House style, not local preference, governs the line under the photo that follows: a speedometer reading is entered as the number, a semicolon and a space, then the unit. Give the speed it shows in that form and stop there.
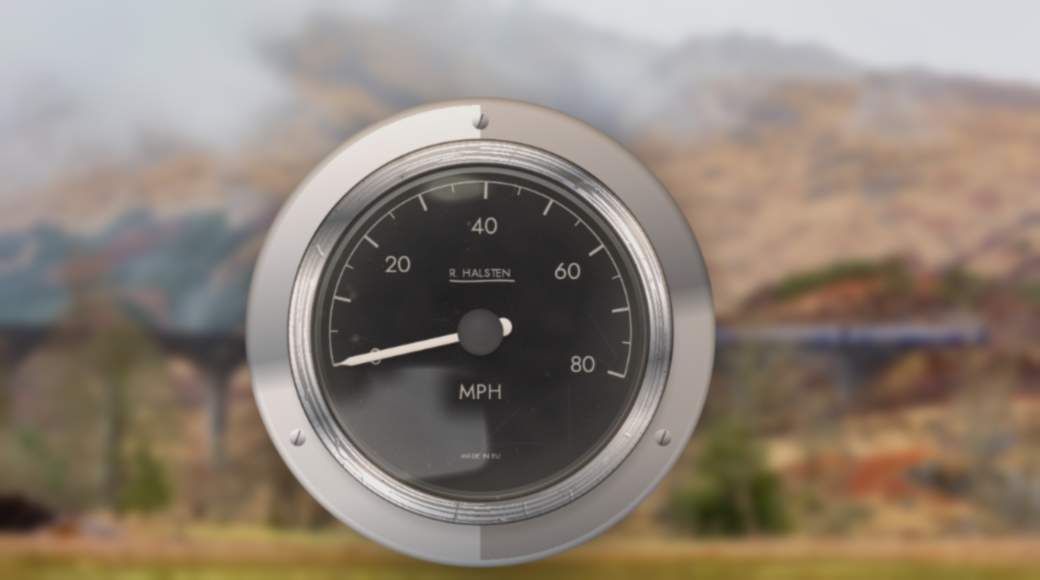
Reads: 0; mph
